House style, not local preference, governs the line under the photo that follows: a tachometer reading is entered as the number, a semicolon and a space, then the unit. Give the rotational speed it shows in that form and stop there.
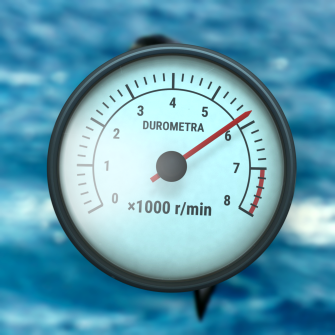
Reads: 5800; rpm
